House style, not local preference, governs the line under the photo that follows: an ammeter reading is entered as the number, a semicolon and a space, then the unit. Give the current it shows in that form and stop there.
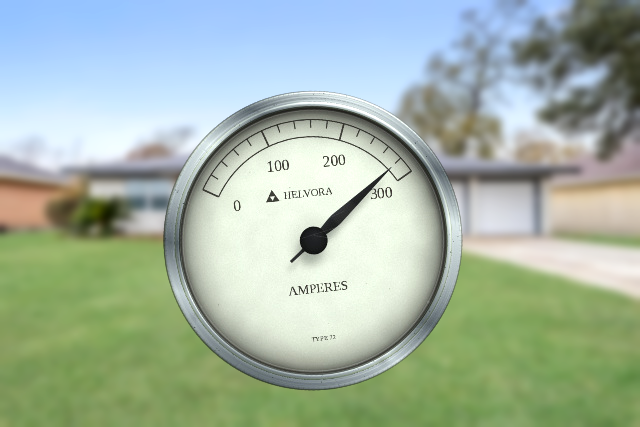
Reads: 280; A
